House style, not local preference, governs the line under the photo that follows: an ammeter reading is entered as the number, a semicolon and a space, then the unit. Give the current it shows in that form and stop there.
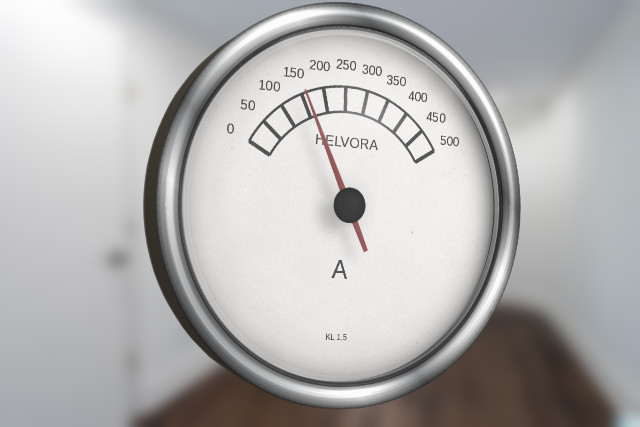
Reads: 150; A
